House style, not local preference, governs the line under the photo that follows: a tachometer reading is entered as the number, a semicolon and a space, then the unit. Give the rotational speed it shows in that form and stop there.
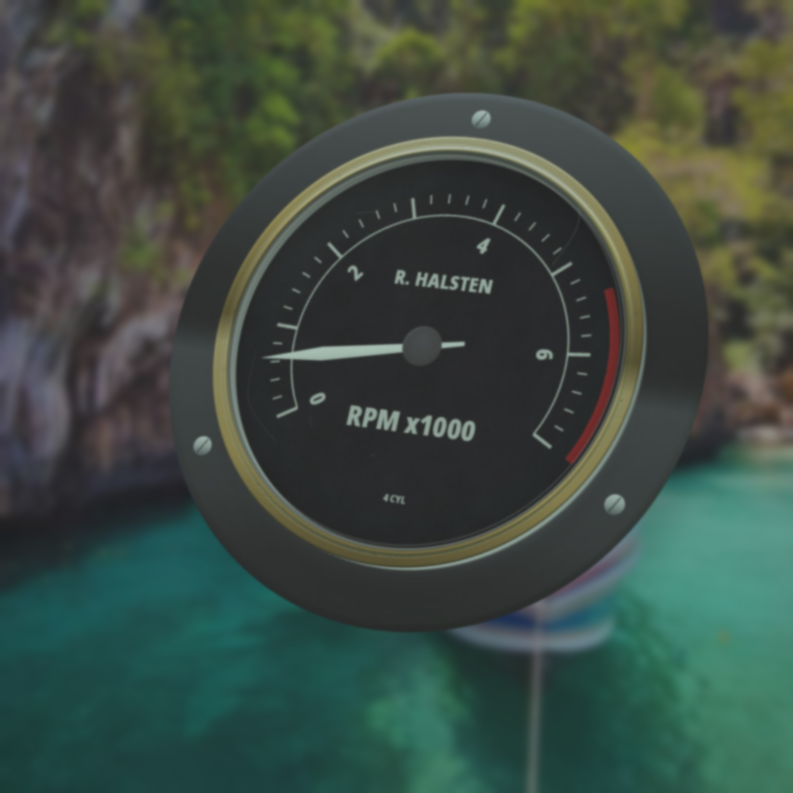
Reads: 600; rpm
